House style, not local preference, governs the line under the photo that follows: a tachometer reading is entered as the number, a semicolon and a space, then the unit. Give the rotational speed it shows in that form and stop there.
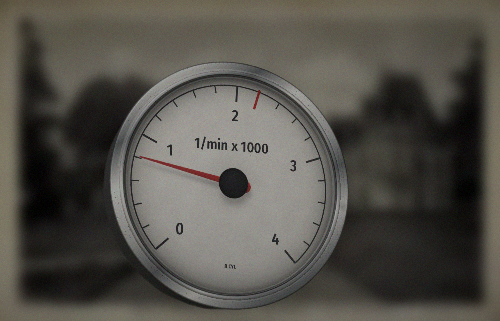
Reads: 800; rpm
